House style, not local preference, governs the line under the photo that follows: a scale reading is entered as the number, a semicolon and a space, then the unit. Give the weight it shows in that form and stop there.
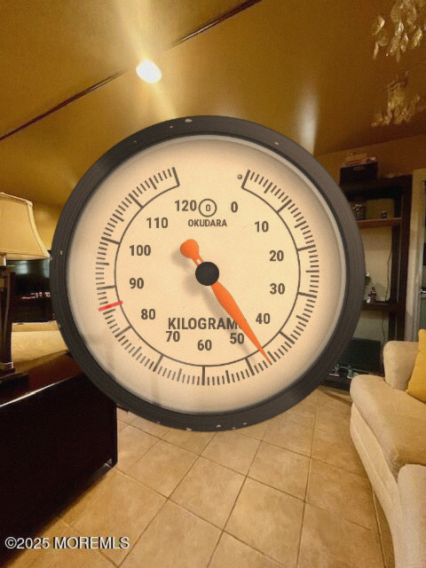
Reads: 46; kg
